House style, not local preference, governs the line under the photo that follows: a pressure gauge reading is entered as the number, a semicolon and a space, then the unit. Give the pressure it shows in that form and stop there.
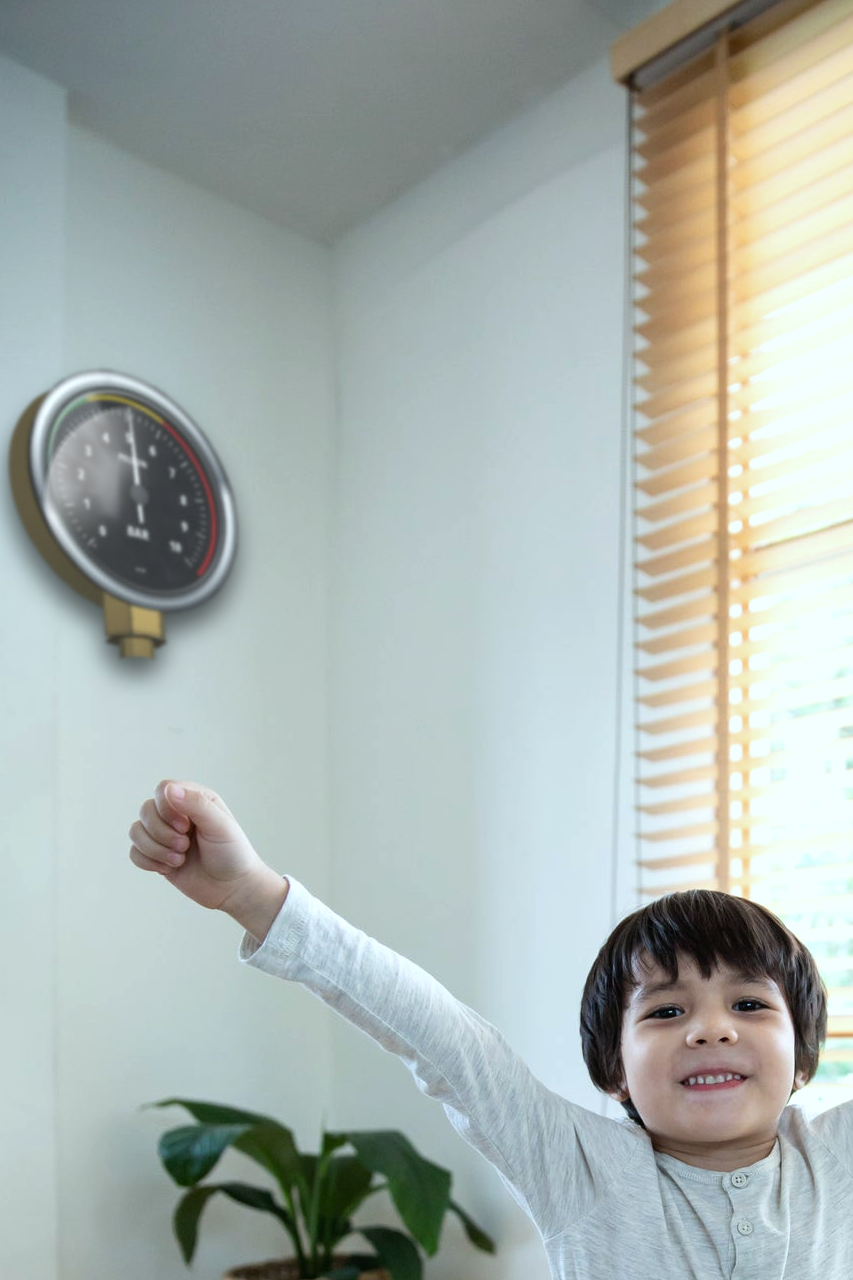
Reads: 5; bar
